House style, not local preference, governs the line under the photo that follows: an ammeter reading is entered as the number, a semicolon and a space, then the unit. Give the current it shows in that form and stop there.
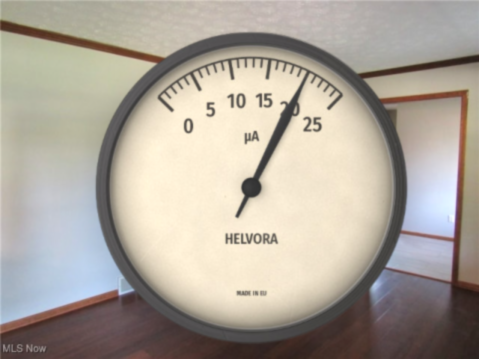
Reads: 20; µA
